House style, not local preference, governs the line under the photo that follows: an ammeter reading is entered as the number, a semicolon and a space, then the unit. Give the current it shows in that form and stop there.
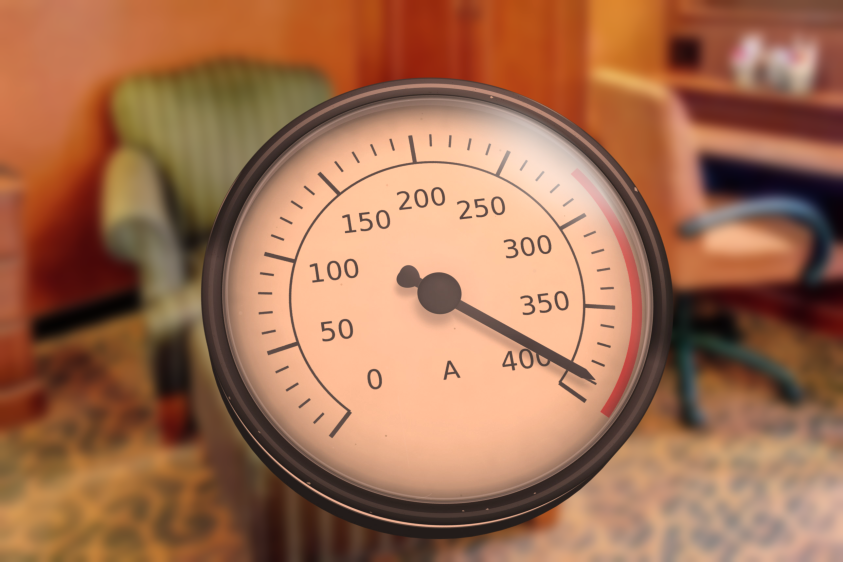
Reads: 390; A
